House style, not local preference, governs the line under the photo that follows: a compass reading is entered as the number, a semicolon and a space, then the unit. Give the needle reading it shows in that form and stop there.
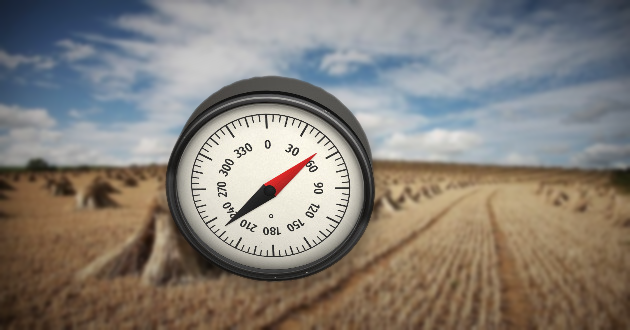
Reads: 50; °
